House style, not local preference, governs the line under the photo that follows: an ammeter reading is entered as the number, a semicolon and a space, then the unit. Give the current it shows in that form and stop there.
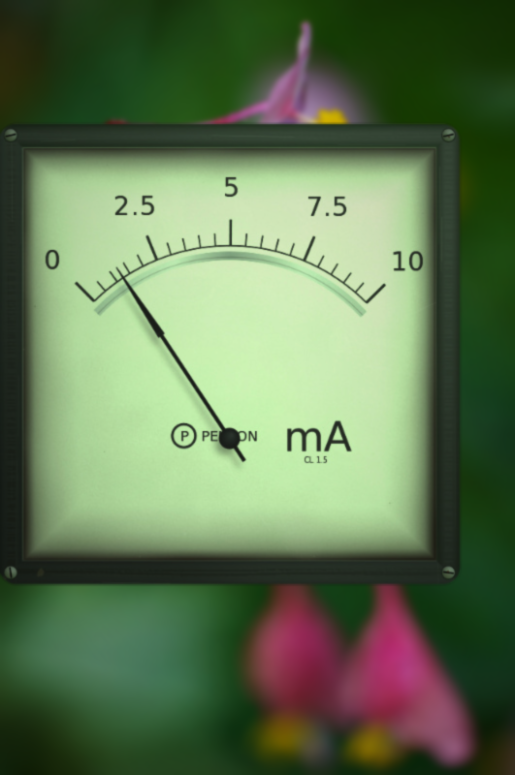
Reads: 1.25; mA
